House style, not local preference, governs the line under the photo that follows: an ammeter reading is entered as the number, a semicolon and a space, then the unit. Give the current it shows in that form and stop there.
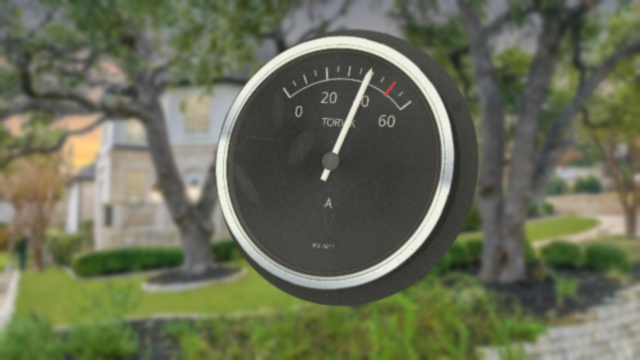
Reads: 40; A
